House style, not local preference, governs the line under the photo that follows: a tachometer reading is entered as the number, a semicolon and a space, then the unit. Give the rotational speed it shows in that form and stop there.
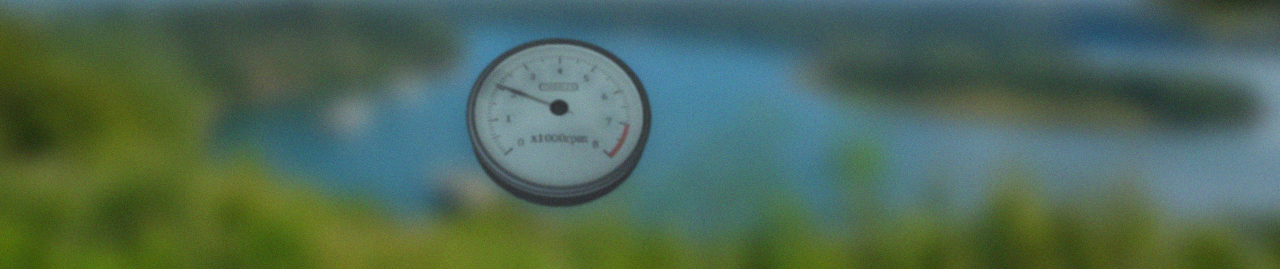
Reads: 2000; rpm
